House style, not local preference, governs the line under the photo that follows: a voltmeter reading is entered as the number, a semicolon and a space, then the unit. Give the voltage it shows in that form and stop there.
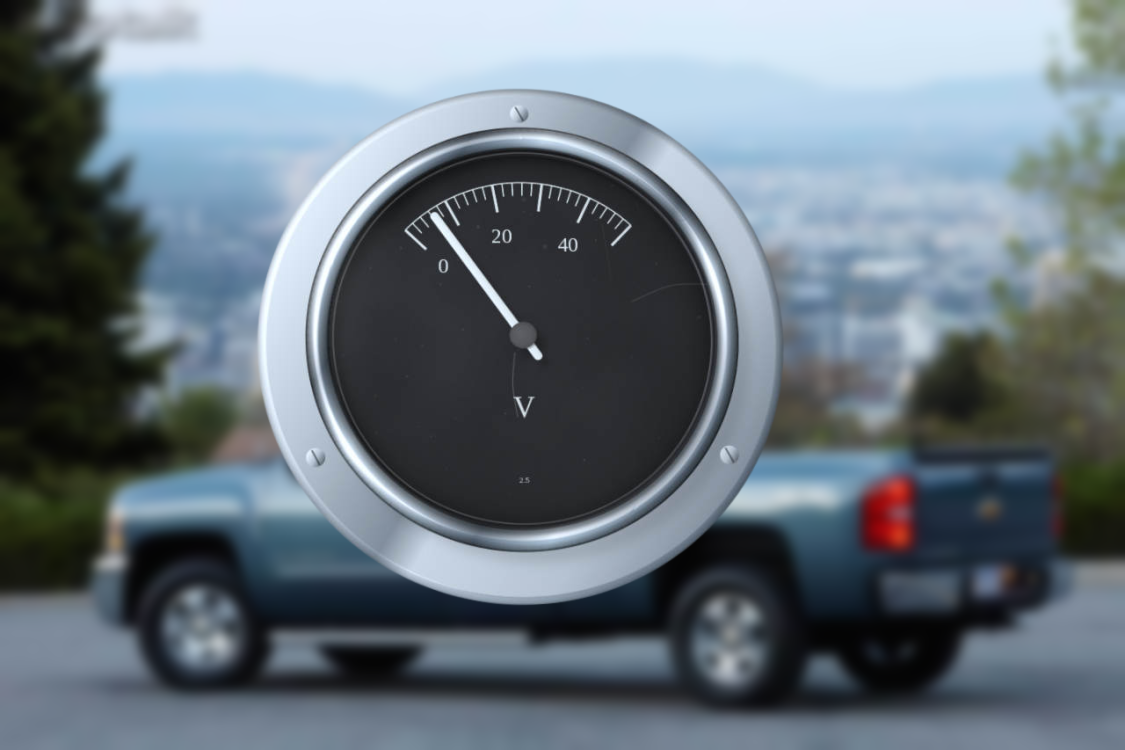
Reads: 6; V
